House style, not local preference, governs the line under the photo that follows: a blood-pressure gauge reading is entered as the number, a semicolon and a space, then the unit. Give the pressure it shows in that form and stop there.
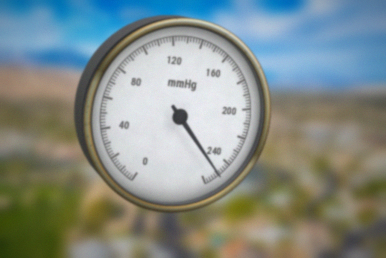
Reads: 250; mmHg
